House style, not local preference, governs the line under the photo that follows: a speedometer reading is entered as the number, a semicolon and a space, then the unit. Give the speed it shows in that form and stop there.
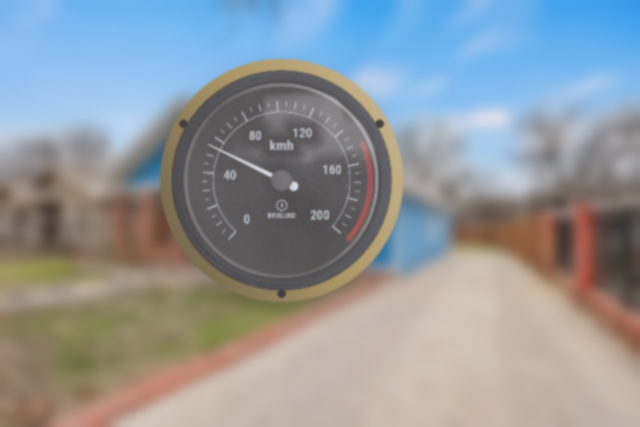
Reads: 55; km/h
